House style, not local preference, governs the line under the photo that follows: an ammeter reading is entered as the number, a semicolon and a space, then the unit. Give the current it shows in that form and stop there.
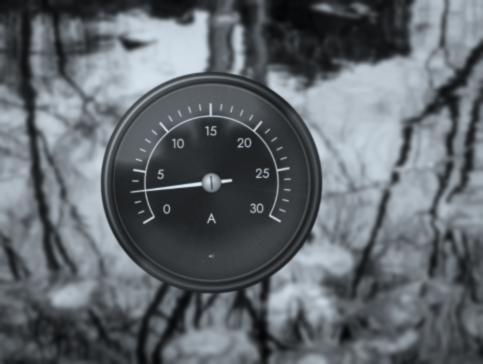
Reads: 3; A
